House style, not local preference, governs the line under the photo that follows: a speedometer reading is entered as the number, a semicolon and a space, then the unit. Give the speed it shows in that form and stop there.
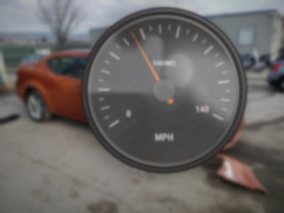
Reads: 55; mph
